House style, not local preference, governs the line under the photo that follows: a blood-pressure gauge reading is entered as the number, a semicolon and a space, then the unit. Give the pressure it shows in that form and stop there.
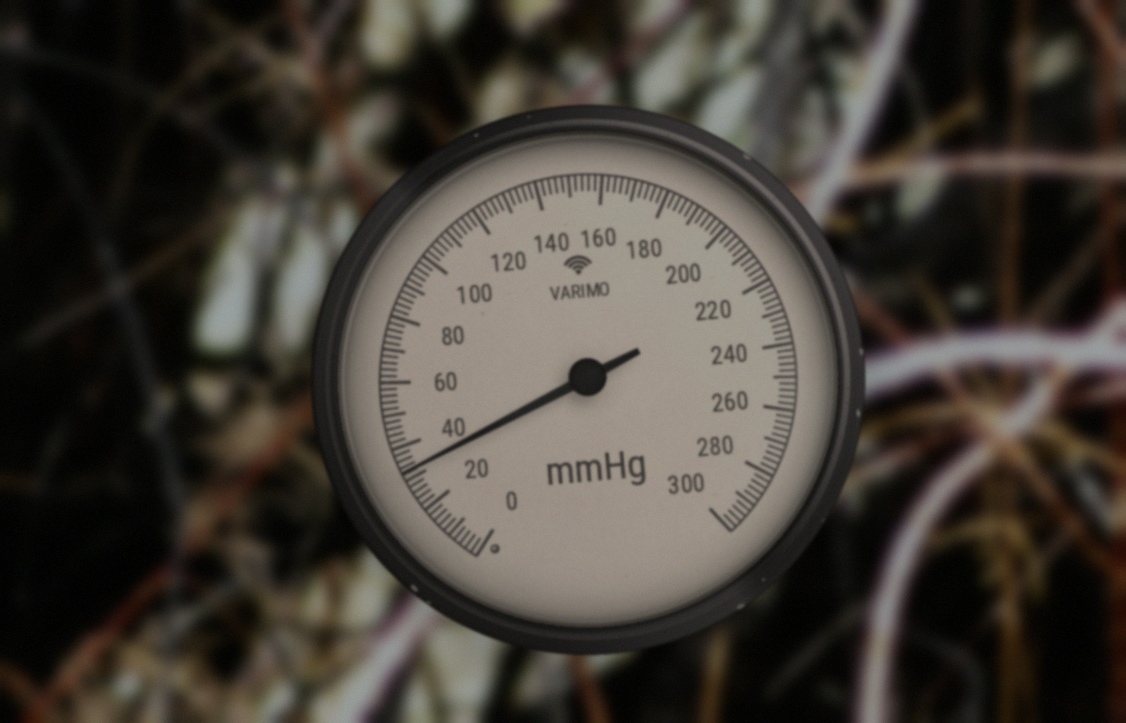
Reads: 32; mmHg
